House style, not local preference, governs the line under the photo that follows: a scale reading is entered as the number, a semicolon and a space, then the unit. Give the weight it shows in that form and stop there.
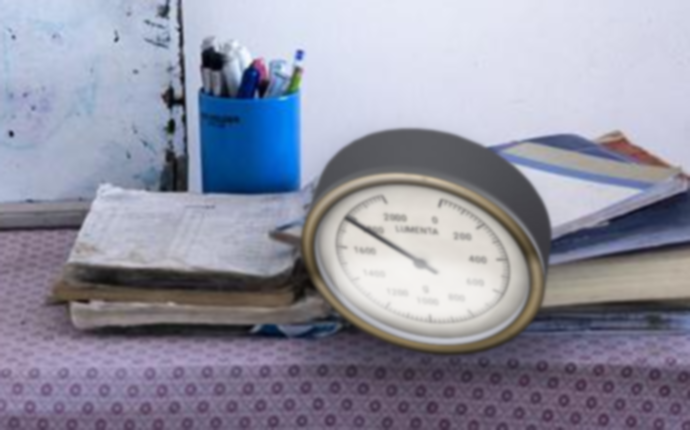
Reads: 1800; g
